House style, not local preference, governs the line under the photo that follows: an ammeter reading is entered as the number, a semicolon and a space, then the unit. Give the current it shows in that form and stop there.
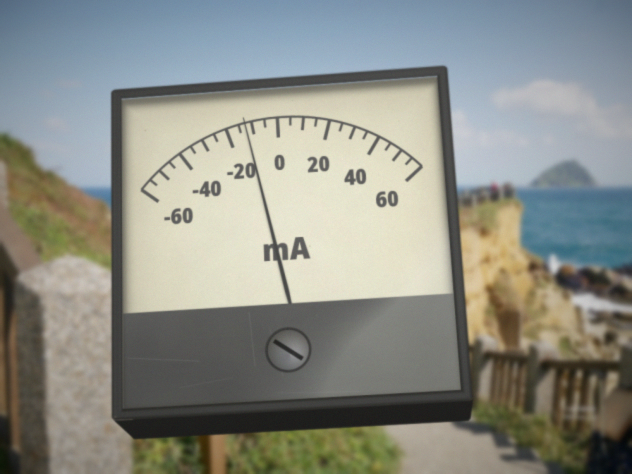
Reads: -12.5; mA
